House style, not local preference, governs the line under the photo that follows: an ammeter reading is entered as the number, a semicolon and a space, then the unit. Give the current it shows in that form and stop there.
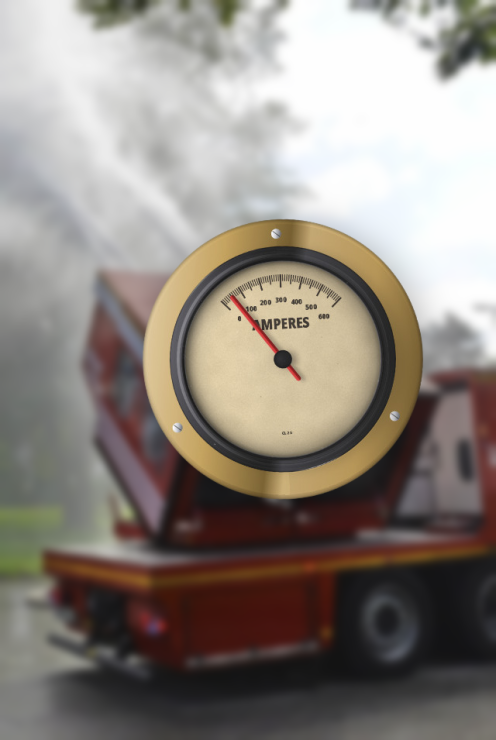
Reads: 50; A
